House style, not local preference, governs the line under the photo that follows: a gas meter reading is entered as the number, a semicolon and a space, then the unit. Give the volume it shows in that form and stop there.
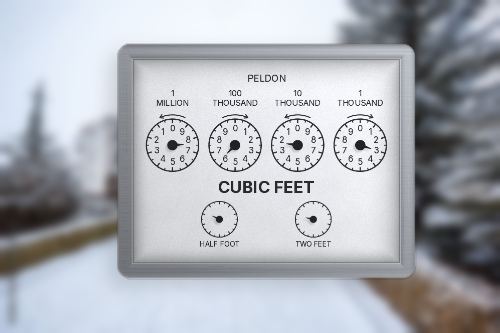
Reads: 762300; ft³
